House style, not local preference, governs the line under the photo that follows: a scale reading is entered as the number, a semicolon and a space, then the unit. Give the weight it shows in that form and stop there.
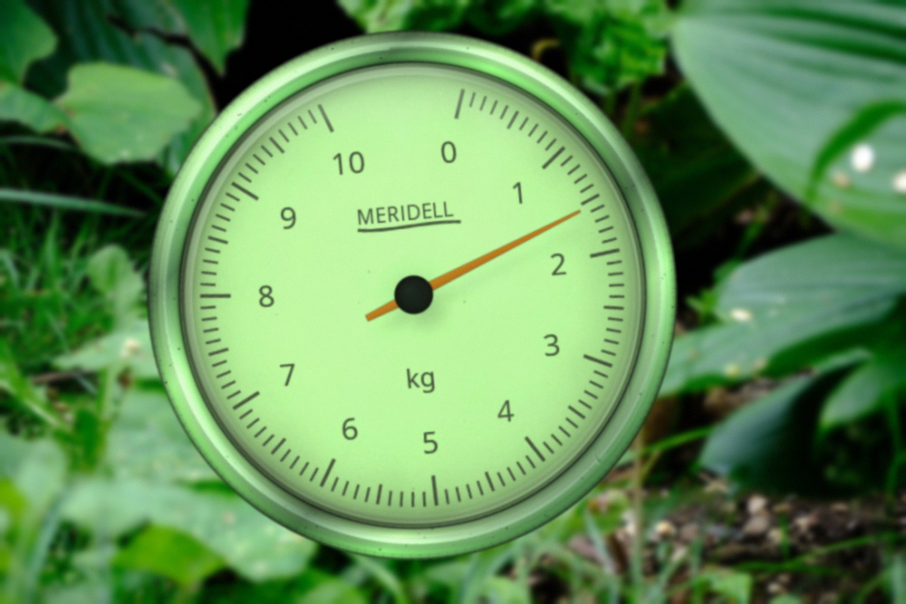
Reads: 1.55; kg
